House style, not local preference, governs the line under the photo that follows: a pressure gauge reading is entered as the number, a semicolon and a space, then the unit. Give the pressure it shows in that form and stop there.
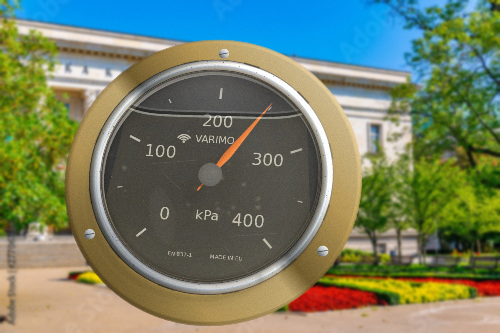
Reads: 250; kPa
